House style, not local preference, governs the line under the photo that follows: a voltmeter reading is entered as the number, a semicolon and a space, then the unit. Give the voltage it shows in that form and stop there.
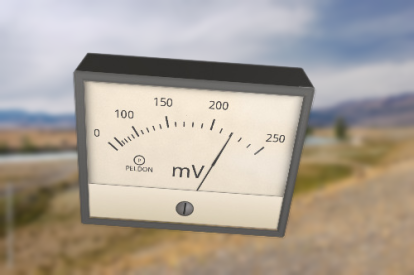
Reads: 220; mV
